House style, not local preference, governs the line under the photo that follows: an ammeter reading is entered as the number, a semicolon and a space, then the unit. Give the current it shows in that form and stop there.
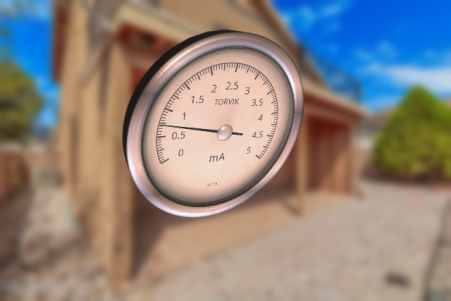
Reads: 0.75; mA
